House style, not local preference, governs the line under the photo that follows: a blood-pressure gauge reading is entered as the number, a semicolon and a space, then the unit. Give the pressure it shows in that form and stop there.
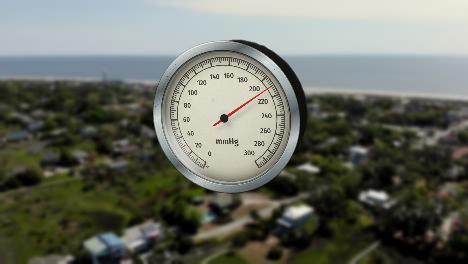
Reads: 210; mmHg
